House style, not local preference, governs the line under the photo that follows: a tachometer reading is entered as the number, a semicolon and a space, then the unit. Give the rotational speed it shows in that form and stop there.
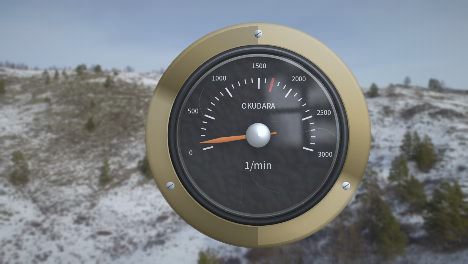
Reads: 100; rpm
